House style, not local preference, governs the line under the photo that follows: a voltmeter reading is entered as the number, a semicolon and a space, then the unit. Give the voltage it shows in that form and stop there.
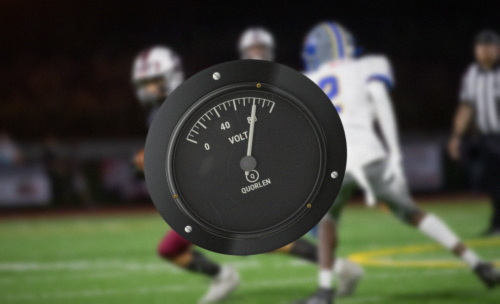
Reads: 80; V
